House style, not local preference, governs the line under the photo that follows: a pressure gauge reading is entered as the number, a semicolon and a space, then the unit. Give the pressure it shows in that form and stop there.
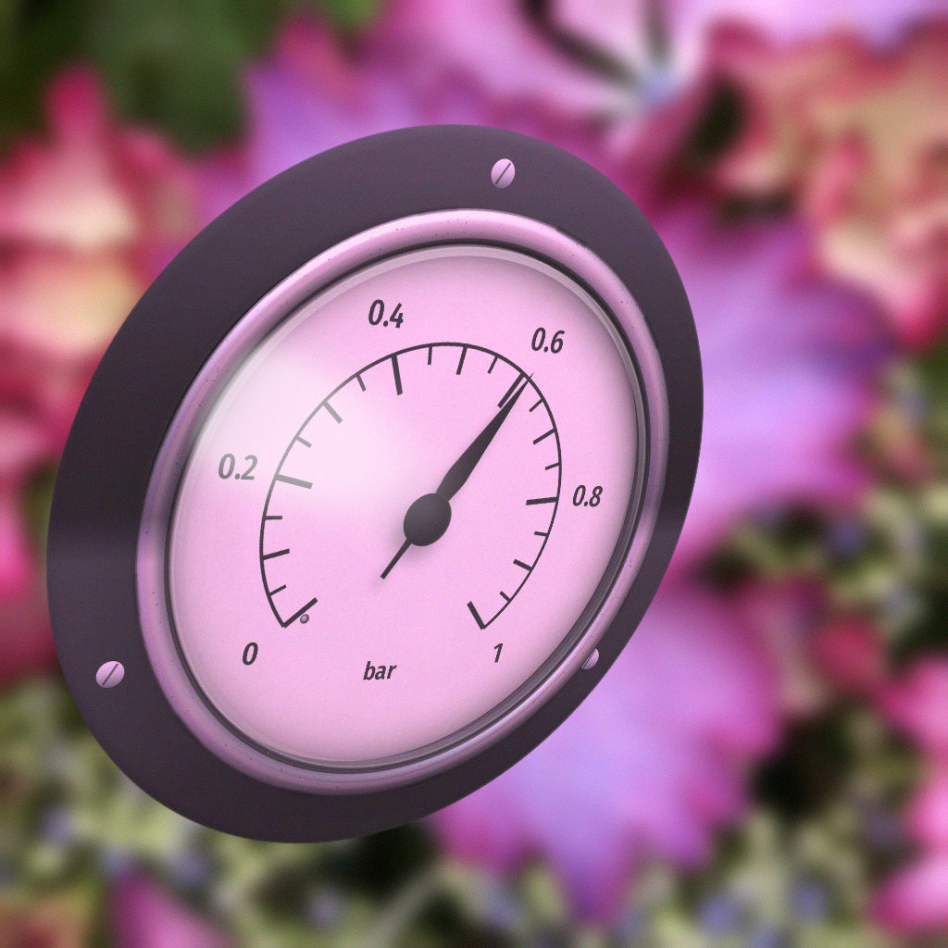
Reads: 0.6; bar
